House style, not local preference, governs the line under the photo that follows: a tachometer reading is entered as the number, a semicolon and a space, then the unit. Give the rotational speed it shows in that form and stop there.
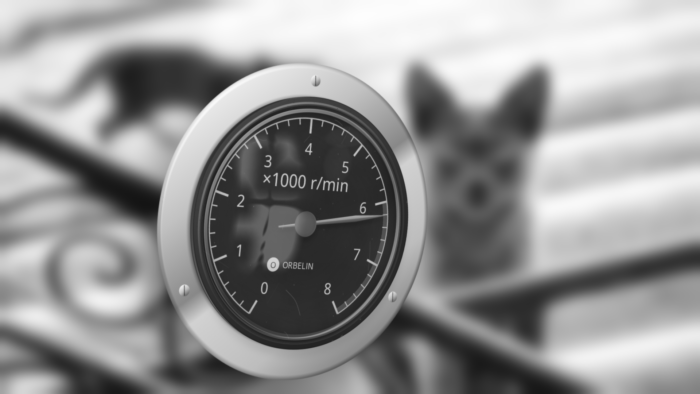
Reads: 6200; rpm
